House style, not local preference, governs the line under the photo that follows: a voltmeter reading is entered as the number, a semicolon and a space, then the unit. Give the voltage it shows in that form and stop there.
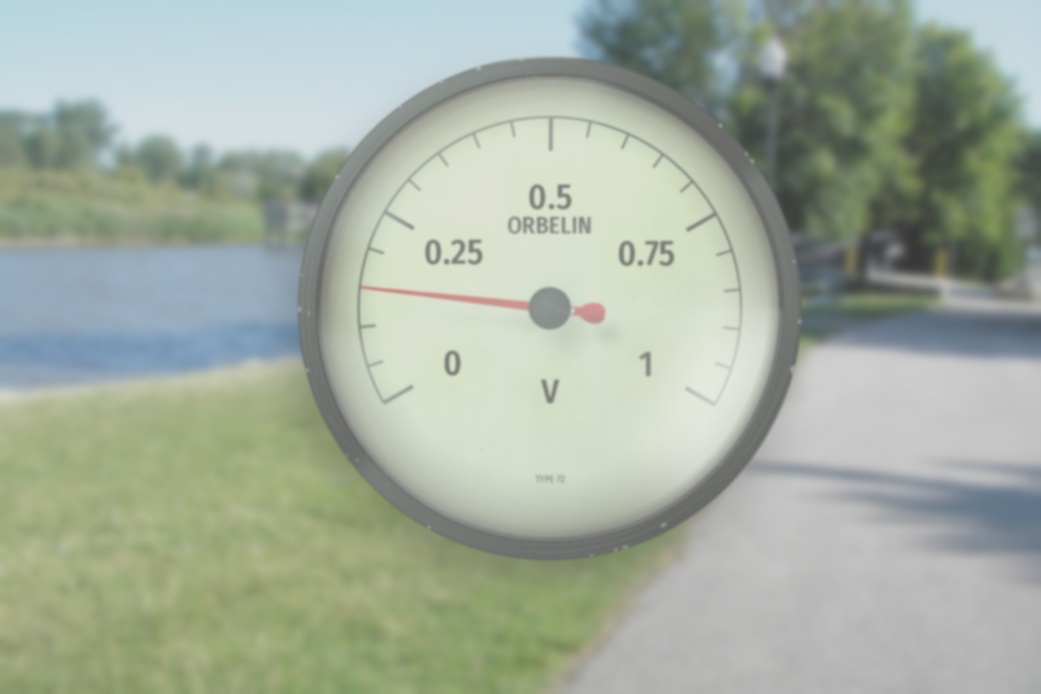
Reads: 0.15; V
